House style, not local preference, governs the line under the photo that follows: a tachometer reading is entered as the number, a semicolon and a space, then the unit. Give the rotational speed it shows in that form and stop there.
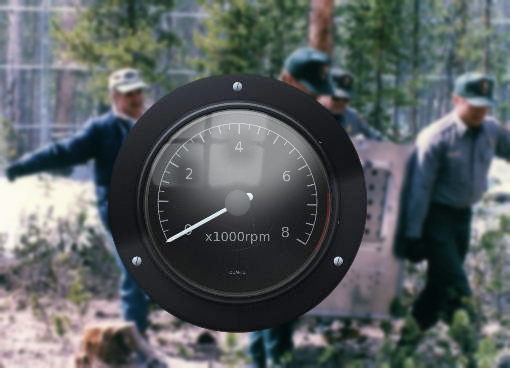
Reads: 0; rpm
